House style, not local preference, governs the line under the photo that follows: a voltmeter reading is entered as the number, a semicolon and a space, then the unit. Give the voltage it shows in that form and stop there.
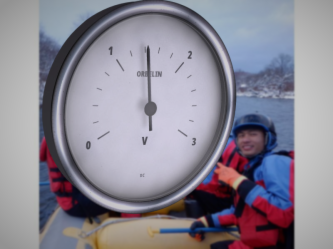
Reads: 1.4; V
